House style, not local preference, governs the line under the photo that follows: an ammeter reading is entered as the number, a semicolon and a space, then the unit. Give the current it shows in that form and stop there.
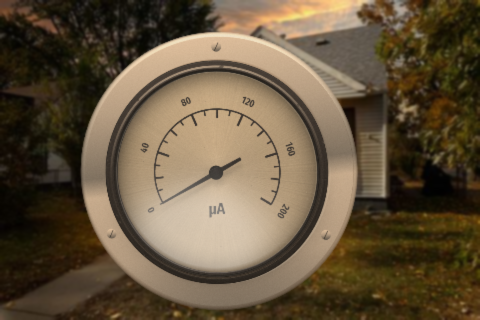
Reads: 0; µA
